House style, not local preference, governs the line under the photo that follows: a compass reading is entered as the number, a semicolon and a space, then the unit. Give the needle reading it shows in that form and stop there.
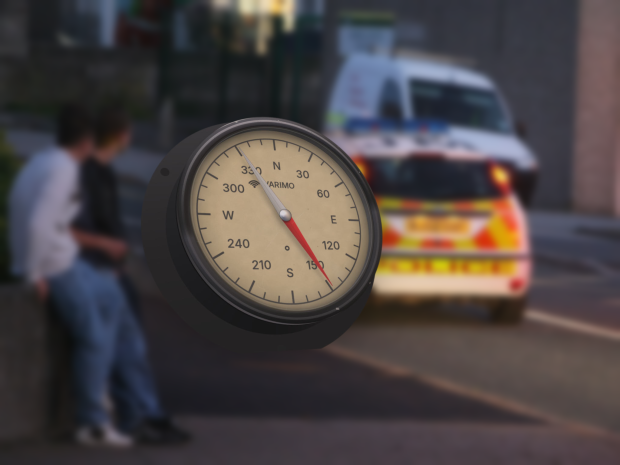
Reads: 150; °
